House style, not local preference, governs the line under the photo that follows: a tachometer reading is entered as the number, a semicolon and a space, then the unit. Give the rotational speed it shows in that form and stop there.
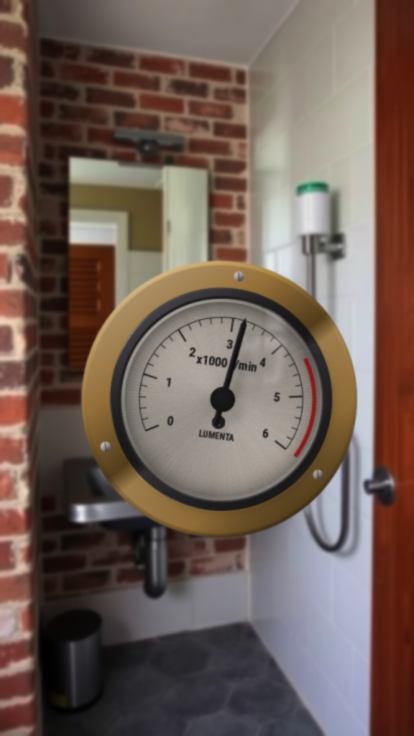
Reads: 3200; rpm
